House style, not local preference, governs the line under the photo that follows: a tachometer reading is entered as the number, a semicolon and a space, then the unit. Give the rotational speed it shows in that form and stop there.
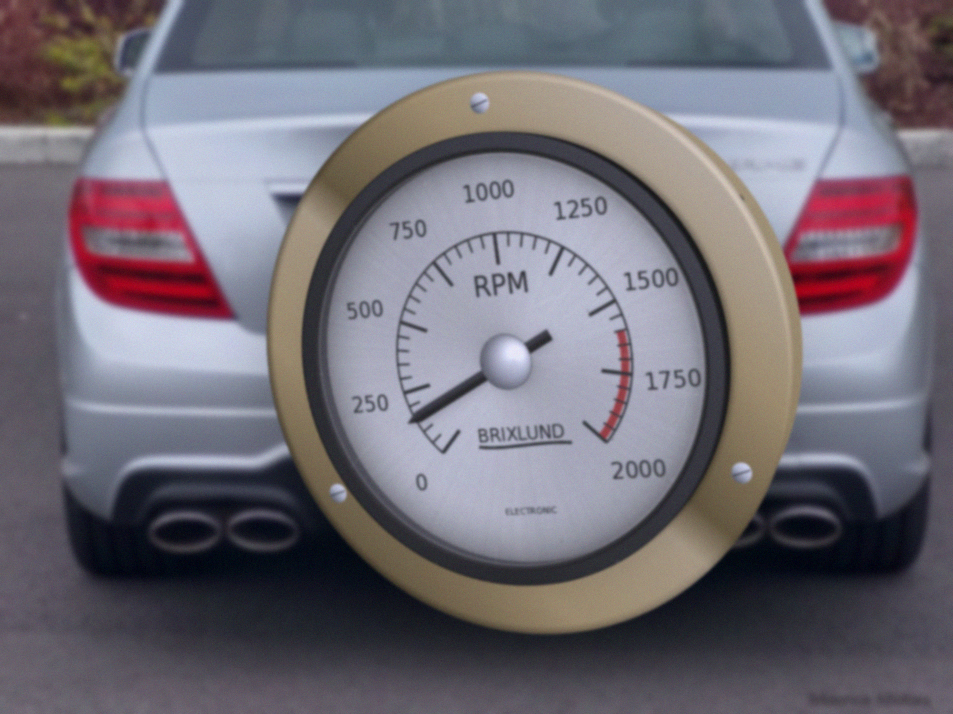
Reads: 150; rpm
